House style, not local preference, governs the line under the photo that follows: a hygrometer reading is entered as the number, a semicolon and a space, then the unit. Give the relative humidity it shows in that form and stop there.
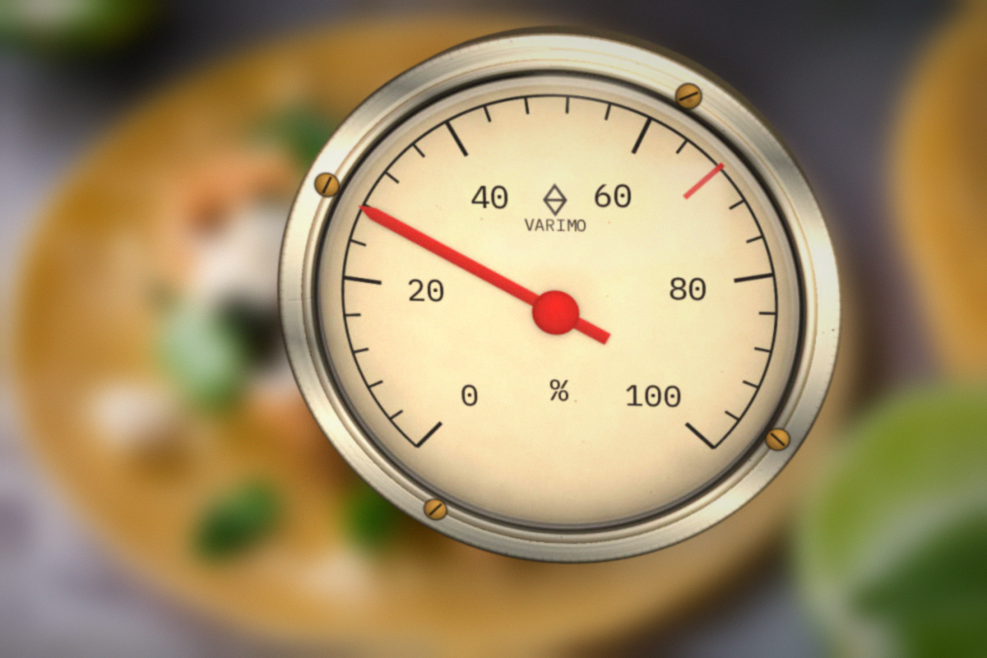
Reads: 28; %
